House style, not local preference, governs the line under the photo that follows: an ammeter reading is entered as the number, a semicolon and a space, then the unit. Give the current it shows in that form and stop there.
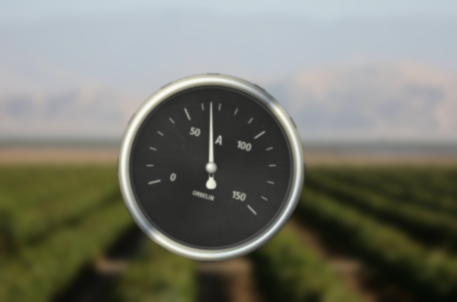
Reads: 65; A
